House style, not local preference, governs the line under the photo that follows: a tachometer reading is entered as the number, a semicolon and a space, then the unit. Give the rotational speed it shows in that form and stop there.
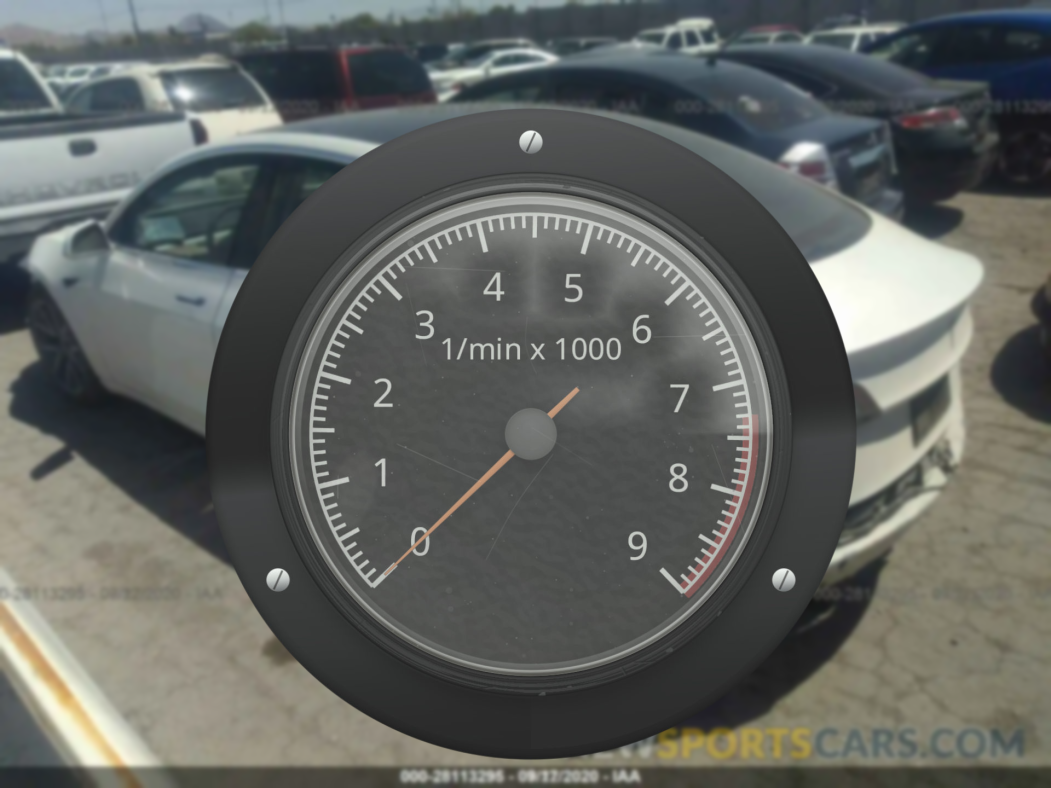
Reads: 0; rpm
